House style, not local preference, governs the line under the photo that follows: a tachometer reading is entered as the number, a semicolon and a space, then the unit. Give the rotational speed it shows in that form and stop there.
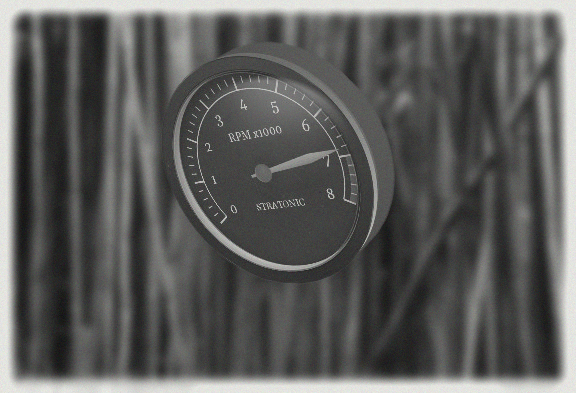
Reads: 6800; rpm
